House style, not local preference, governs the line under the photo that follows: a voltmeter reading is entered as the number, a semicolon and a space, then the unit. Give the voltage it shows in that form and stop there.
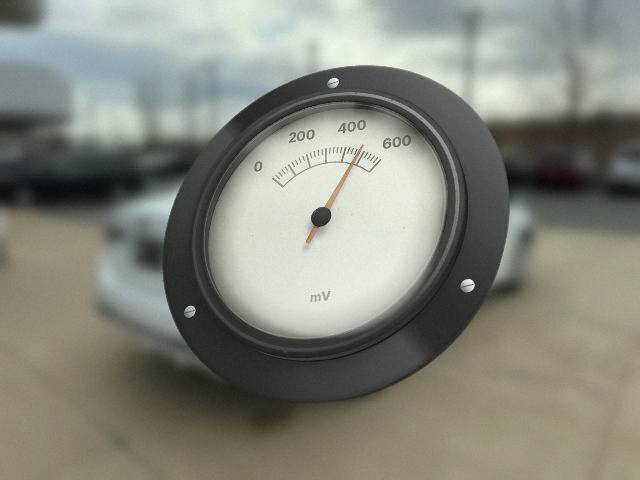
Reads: 500; mV
